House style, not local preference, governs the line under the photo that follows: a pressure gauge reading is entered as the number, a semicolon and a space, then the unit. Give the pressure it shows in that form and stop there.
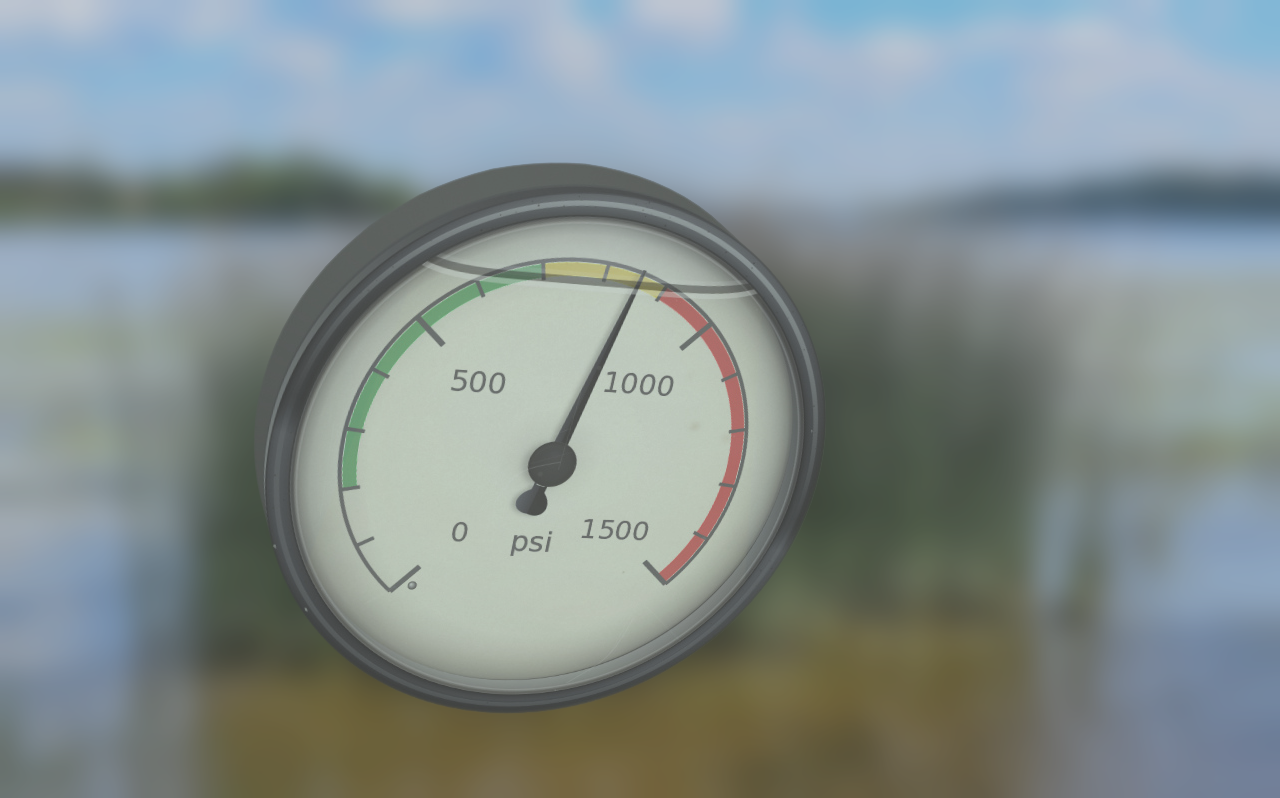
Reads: 850; psi
